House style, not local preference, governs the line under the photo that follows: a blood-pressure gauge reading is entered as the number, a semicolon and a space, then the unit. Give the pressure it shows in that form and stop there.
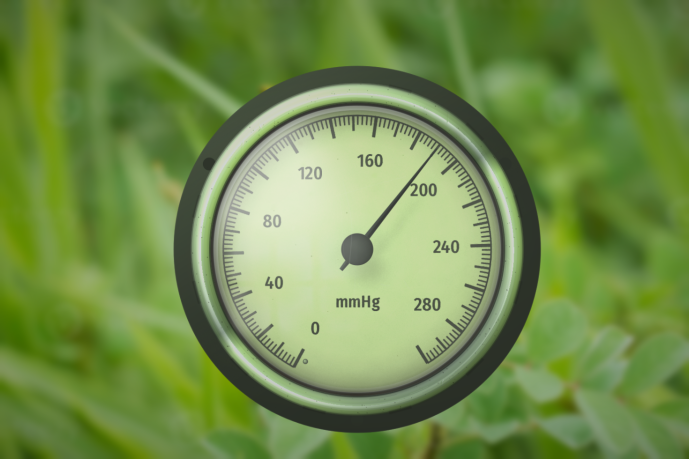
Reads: 190; mmHg
